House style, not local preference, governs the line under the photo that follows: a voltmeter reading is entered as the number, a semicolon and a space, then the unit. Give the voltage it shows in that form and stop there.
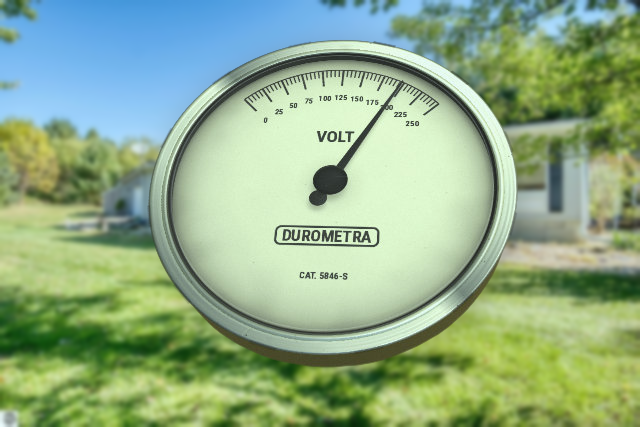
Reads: 200; V
